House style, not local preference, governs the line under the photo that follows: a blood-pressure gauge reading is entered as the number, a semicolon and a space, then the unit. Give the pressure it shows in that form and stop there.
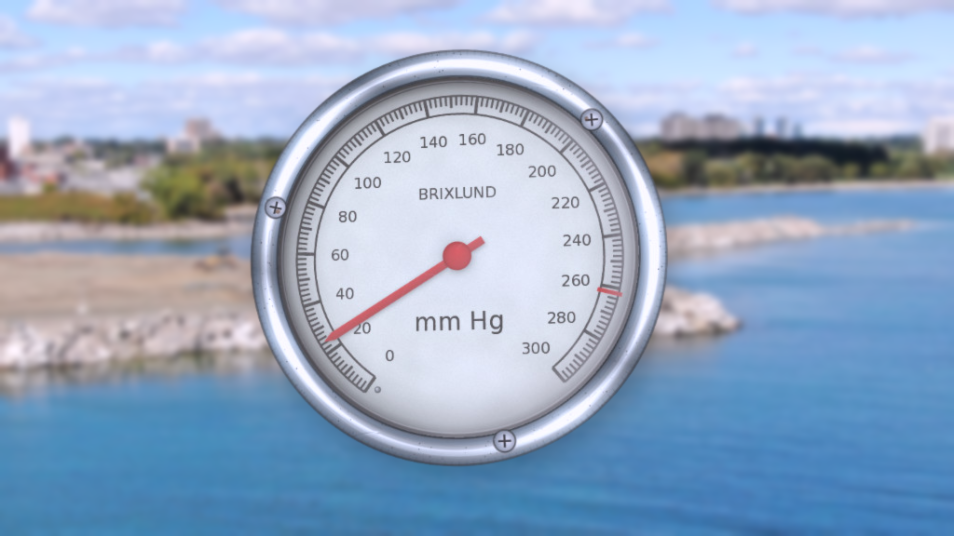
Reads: 24; mmHg
